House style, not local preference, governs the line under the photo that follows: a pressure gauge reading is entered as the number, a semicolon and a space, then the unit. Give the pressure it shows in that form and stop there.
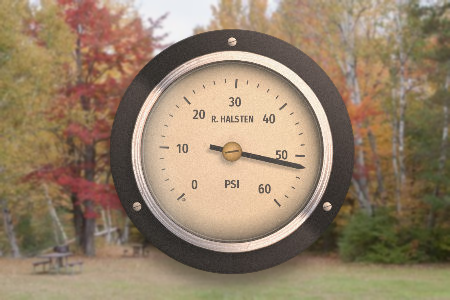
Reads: 52; psi
